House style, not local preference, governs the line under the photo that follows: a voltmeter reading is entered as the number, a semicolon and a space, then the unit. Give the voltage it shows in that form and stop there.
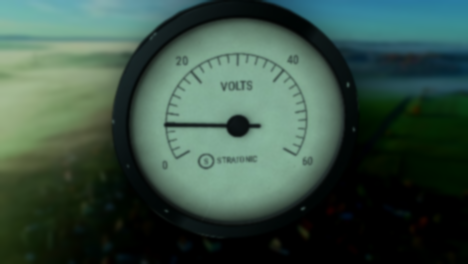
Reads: 8; V
